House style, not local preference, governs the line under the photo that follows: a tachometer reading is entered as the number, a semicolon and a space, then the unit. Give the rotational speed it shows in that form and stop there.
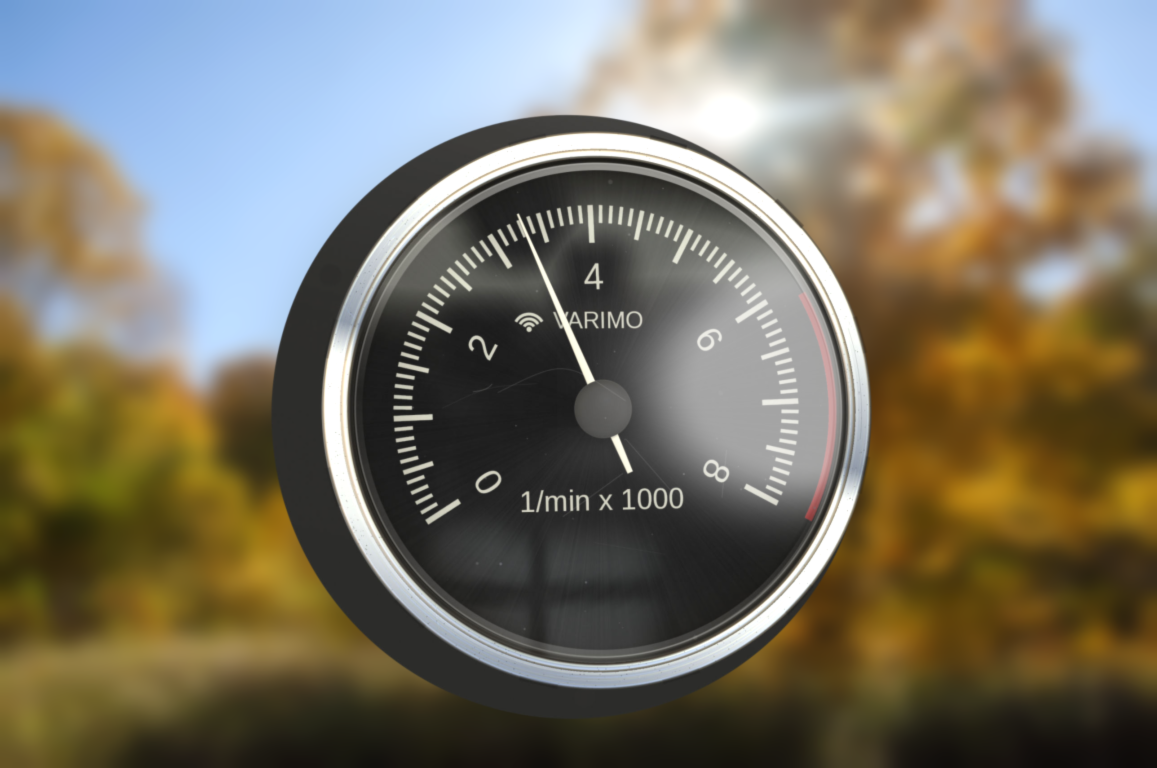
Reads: 3300; rpm
